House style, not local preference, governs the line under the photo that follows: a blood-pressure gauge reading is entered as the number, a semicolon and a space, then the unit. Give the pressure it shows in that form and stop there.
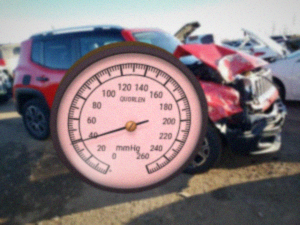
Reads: 40; mmHg
